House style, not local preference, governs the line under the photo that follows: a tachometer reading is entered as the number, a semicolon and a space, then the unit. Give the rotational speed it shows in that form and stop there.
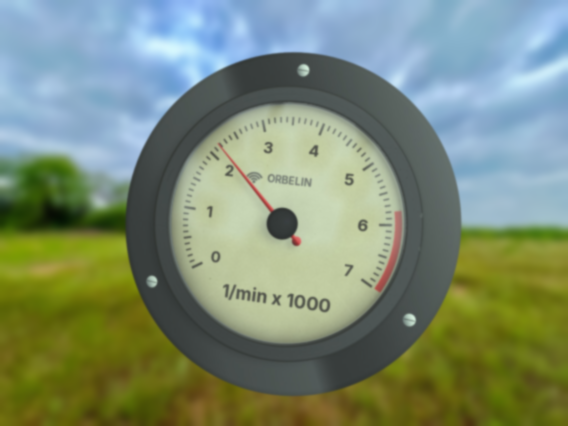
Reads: 2200; rpm
